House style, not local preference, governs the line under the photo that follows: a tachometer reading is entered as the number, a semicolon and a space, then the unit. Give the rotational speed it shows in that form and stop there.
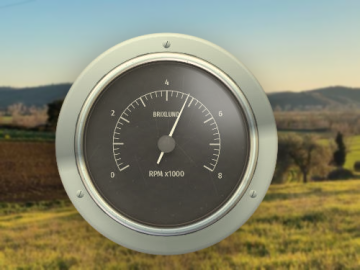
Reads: 4800; rpm
